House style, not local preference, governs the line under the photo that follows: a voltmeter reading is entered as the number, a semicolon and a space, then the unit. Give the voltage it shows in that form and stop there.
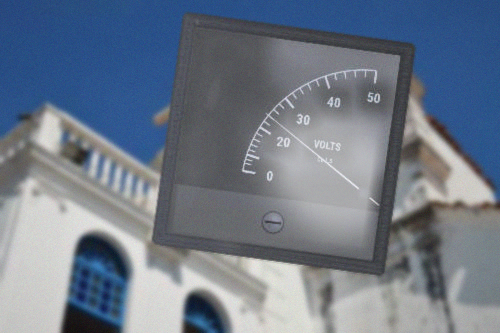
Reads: 24; V
